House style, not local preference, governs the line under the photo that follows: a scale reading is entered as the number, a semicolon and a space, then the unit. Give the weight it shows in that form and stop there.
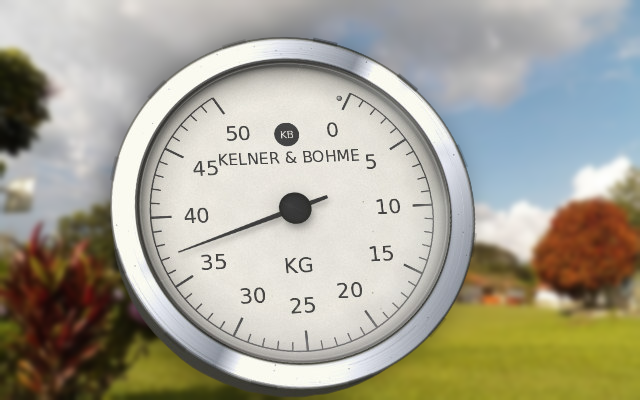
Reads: 37; kg
